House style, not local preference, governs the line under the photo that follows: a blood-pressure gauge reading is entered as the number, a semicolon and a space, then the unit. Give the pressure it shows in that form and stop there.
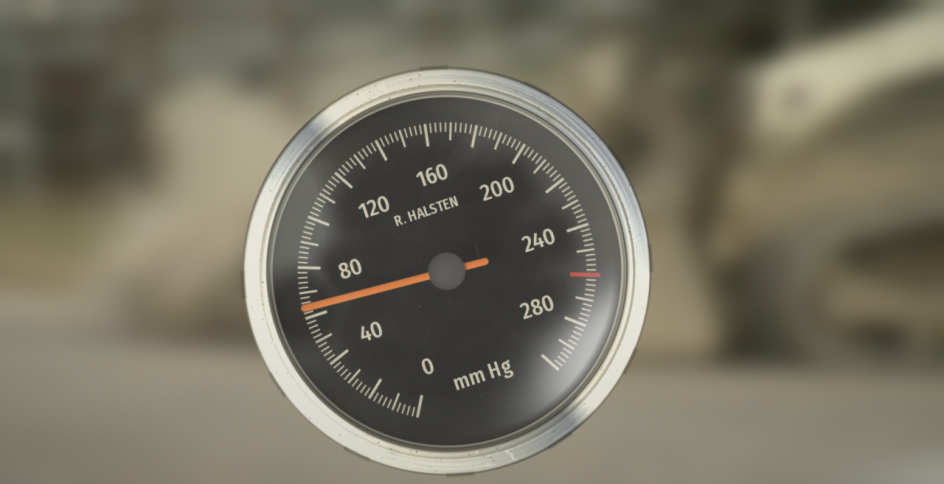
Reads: 64; mmHg
